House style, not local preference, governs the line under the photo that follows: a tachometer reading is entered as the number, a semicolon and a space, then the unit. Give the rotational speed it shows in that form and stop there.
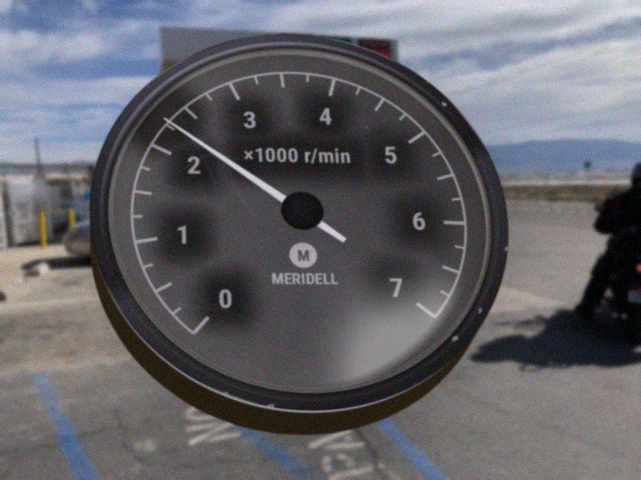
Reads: 2250; rpm
